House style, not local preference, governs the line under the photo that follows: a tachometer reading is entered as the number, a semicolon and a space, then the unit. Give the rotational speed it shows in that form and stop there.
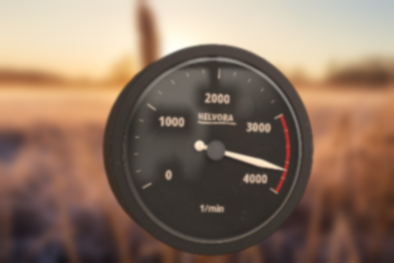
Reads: 3700; rpm
